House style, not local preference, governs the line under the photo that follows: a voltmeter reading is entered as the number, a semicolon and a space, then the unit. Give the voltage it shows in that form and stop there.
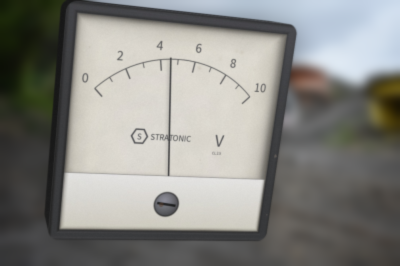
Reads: 4.5; V
